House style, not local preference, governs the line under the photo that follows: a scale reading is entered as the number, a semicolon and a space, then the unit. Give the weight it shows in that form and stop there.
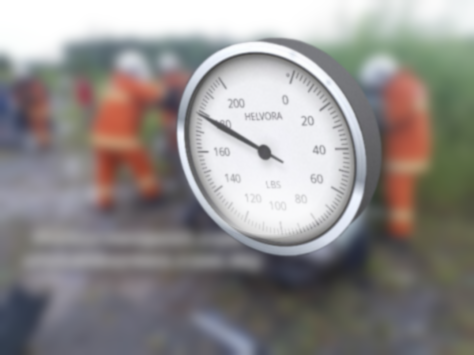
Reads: 180; lb
